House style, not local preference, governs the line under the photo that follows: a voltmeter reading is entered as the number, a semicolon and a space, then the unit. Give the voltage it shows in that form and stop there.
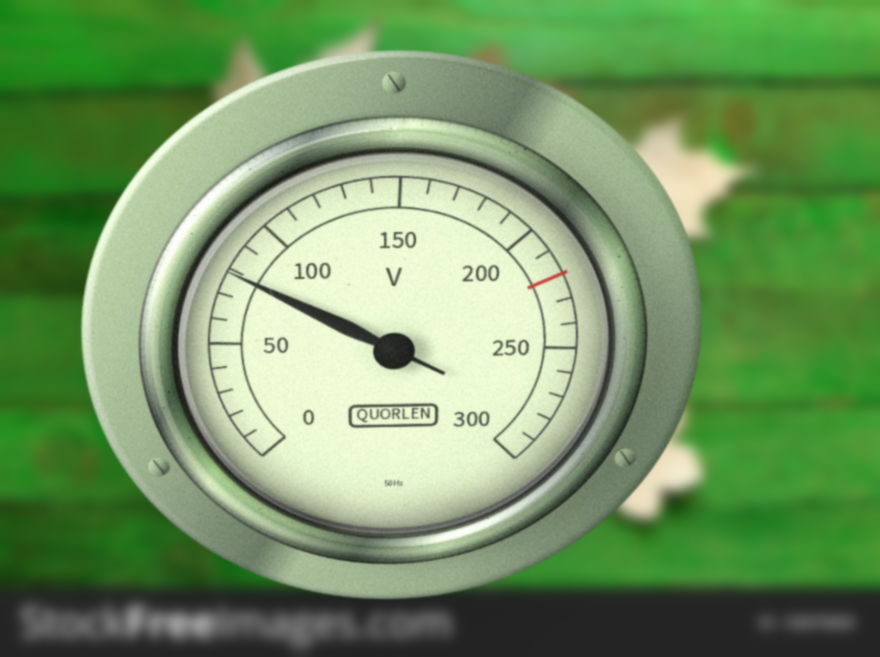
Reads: 80; V
